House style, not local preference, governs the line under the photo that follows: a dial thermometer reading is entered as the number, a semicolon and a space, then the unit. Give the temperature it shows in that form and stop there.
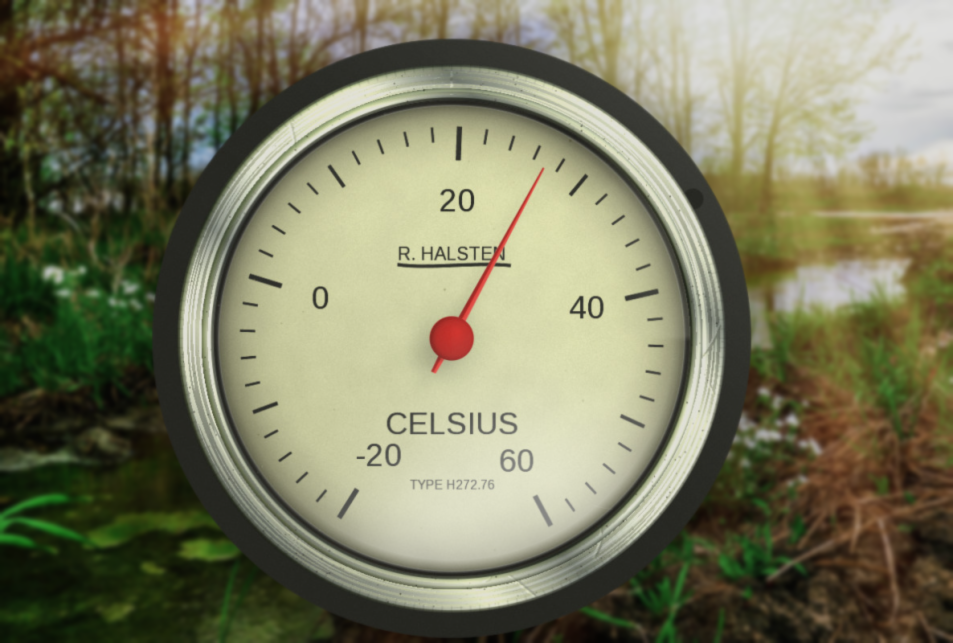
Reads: 27; °C
